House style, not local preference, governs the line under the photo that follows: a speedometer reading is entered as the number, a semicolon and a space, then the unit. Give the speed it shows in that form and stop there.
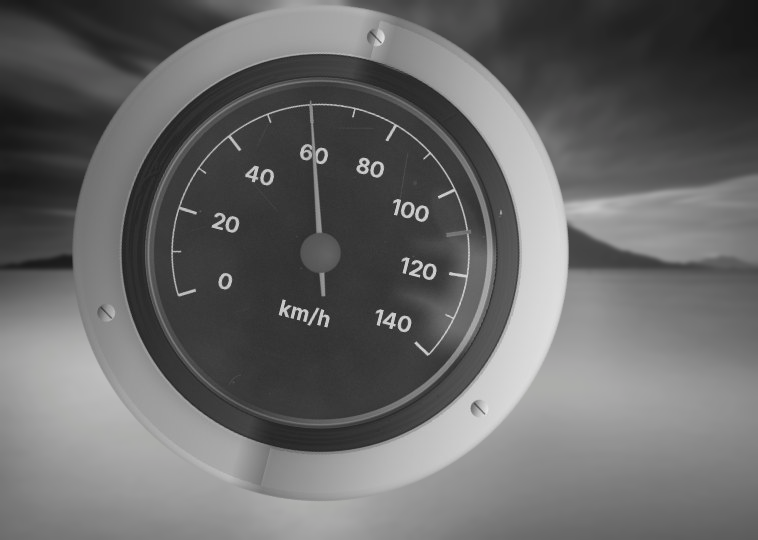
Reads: 60; km/h
